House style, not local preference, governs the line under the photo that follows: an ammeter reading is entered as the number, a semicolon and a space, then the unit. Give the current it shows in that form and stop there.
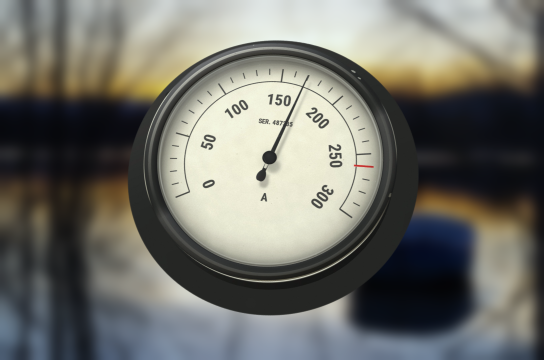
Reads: 170; A
